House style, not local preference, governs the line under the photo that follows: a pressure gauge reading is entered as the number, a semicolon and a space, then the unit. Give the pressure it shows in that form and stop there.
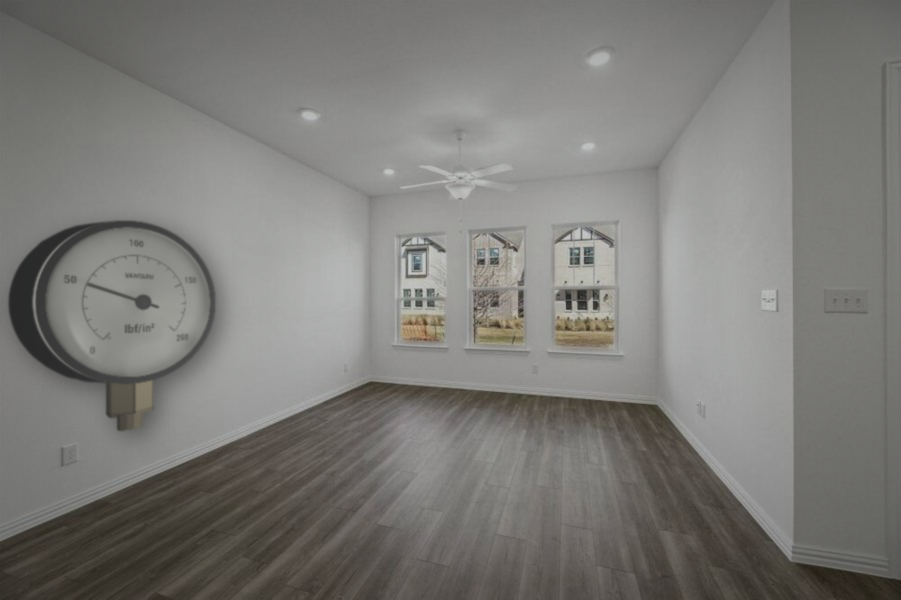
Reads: 50; psi
